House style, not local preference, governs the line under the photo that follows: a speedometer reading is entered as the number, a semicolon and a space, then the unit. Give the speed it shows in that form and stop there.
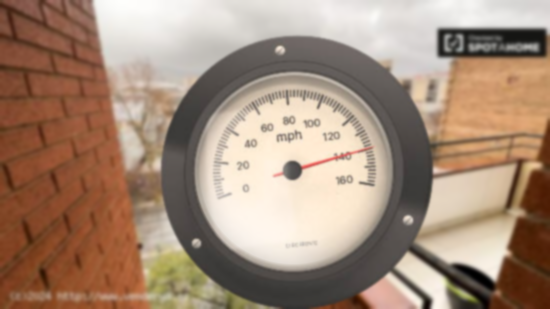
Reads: 140; mph
